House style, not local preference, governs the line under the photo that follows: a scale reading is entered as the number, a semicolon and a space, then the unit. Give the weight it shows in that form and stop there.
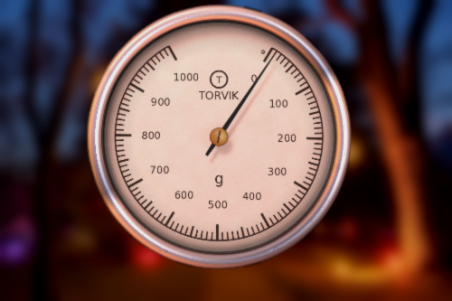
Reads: 10; g
